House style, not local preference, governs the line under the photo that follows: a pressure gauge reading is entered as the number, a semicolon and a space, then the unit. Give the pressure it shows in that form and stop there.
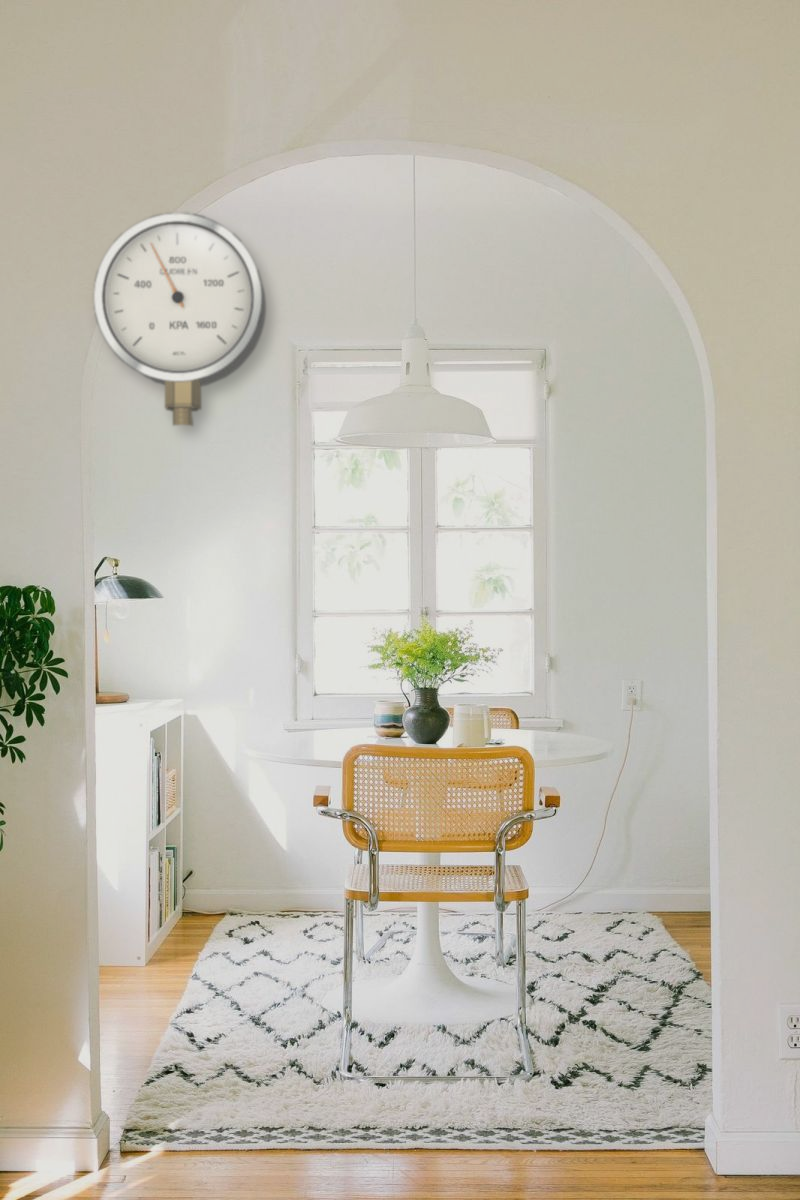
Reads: 650; kPa
